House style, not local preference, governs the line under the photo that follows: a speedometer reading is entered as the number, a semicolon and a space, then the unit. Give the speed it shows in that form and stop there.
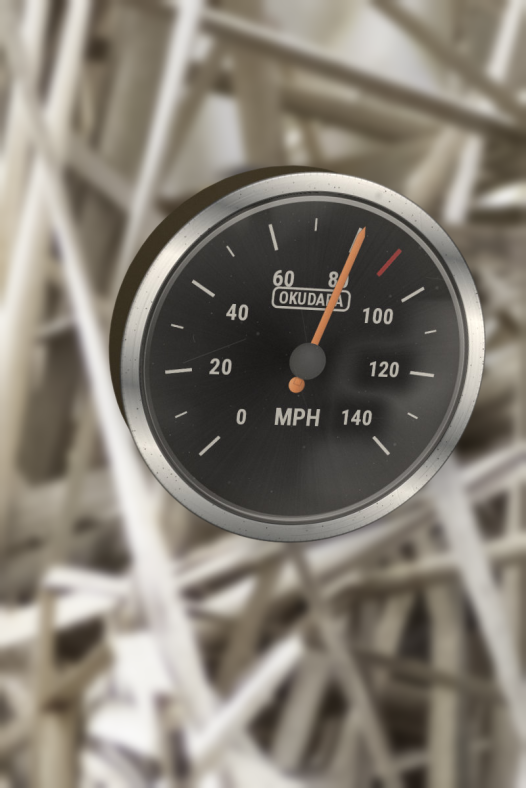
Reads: 80; mph
